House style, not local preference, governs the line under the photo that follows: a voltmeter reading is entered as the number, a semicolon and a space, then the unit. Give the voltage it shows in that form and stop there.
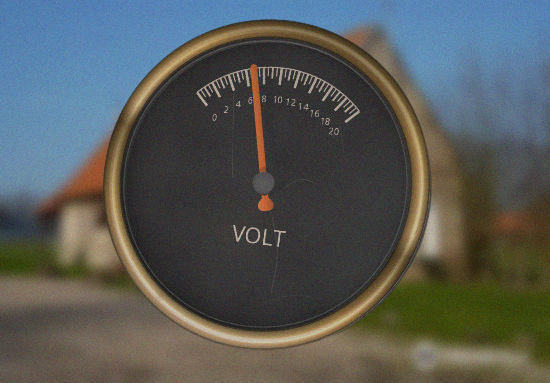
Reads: 7; V
